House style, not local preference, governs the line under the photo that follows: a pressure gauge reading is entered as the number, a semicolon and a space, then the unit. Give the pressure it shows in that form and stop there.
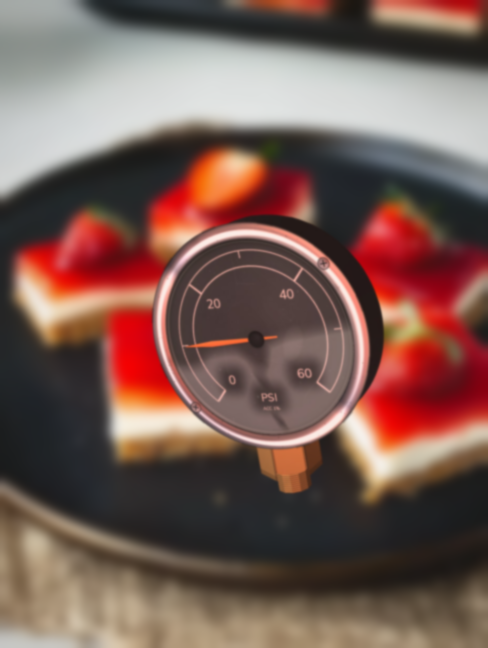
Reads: 10; psi
